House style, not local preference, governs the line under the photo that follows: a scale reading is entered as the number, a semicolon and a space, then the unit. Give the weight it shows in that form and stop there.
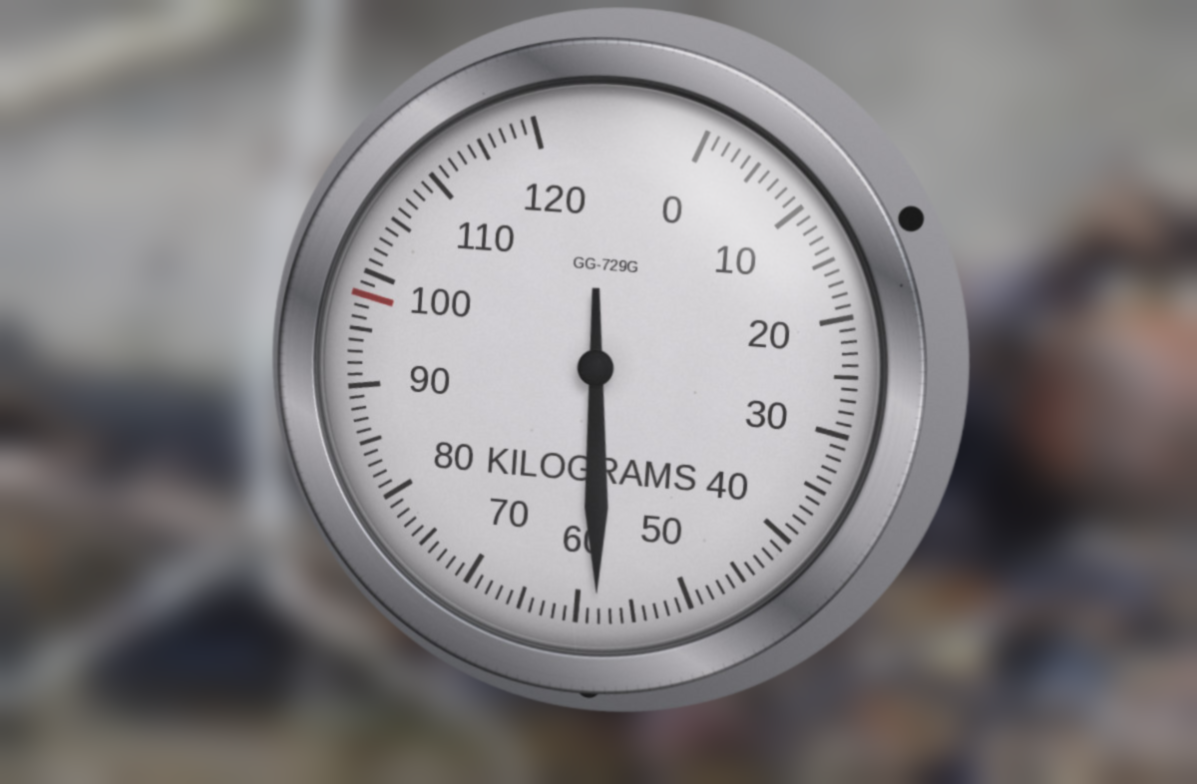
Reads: 58; kg
